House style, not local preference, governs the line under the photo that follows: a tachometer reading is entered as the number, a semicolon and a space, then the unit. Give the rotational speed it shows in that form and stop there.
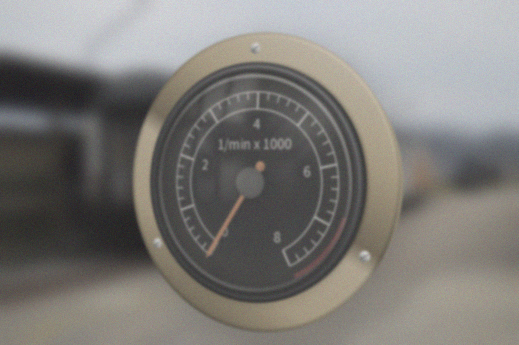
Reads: 0; rpm
